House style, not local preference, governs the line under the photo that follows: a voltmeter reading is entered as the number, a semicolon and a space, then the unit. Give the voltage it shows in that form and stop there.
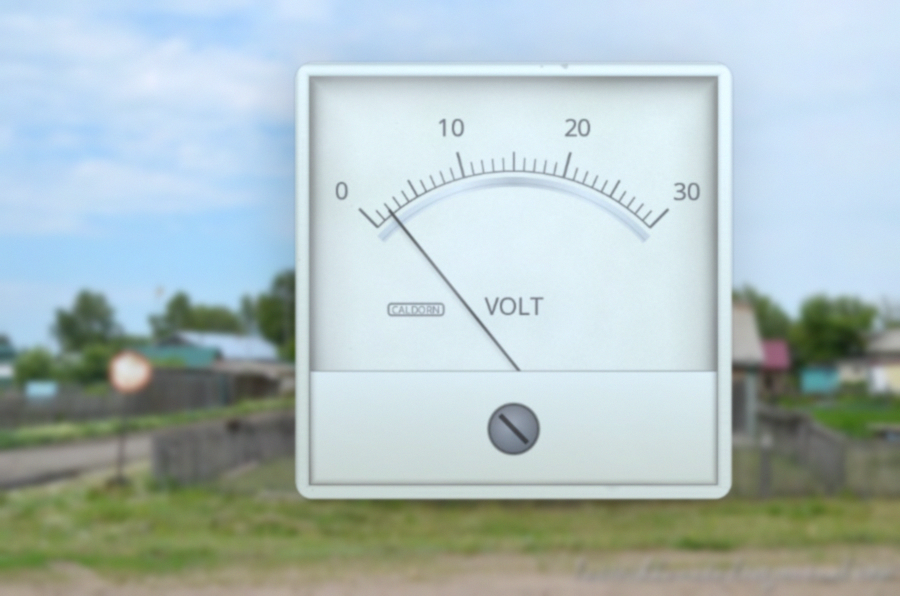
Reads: 2; V
